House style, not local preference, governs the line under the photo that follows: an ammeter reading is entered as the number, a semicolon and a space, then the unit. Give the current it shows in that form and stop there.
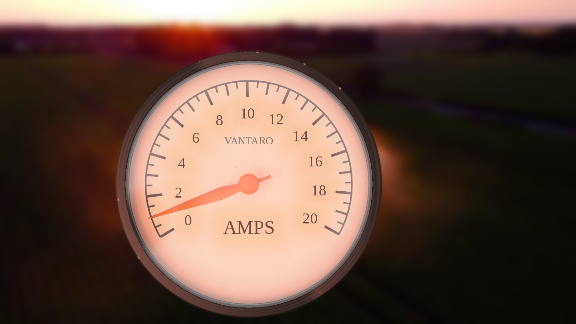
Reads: 1; A
